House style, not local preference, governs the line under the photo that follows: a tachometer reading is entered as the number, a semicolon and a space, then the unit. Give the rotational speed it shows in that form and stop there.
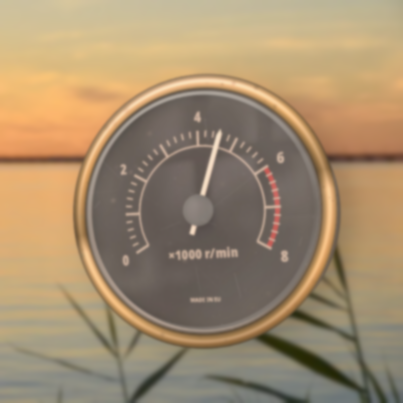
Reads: 4600; rpm
